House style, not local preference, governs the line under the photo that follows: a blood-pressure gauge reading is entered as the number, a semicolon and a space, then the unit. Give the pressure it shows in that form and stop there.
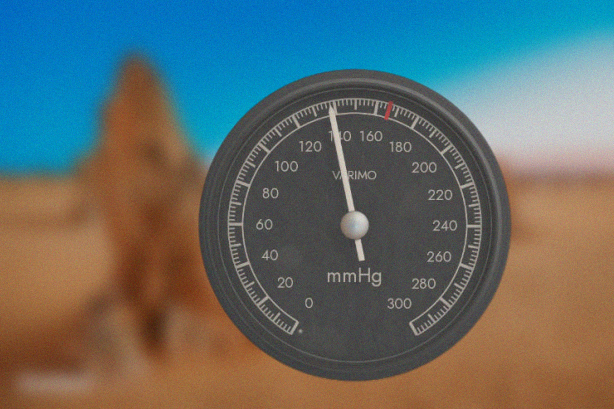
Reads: 138; mmHg
